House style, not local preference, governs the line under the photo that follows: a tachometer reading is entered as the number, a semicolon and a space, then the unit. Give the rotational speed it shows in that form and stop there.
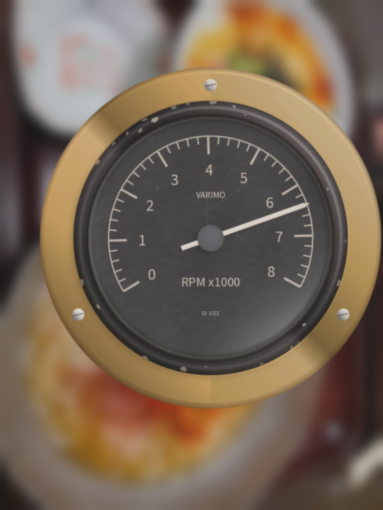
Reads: 6400; rpm
